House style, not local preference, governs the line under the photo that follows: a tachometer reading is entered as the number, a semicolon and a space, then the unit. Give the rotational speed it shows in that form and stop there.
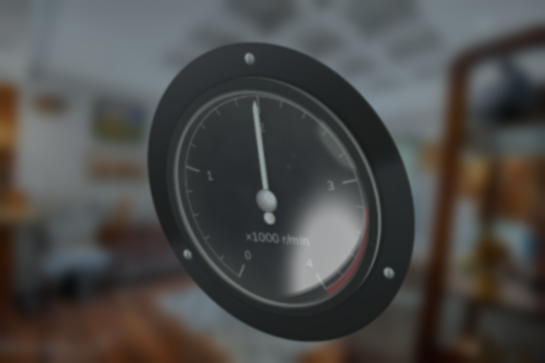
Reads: 2000; rpm
